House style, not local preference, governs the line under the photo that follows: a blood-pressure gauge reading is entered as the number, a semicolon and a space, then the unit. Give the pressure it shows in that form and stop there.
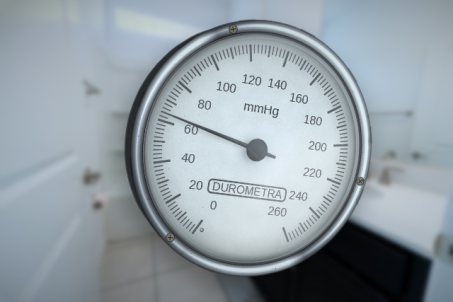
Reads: 64; mmHg
